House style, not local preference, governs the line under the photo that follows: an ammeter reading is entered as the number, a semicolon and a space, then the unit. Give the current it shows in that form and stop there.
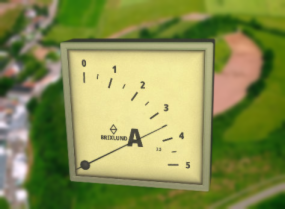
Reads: 3.5; A
